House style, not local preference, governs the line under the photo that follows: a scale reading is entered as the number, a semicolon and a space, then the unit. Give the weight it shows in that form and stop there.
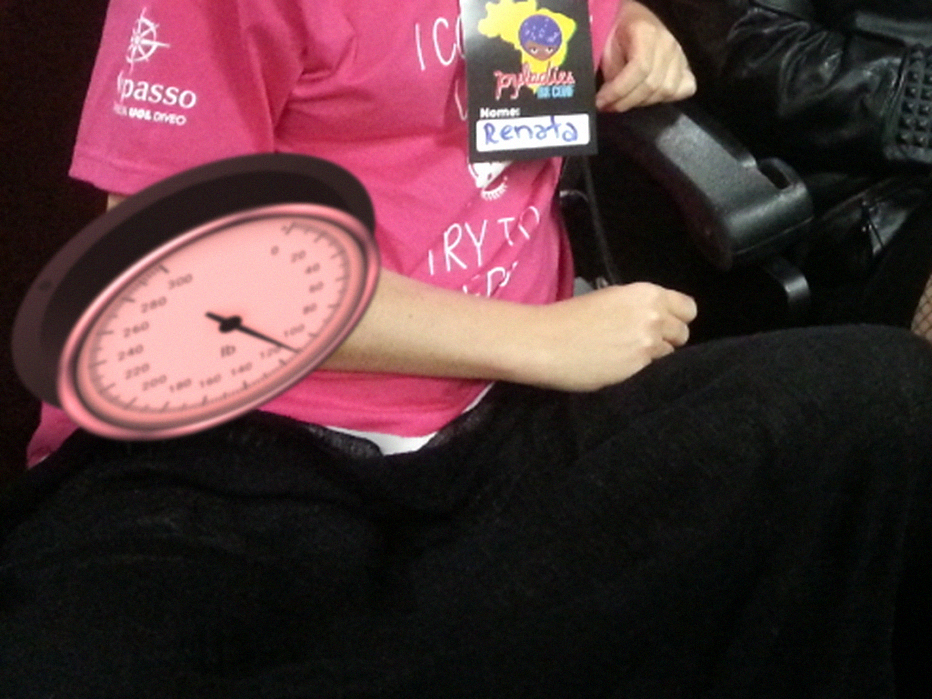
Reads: 110; lb
